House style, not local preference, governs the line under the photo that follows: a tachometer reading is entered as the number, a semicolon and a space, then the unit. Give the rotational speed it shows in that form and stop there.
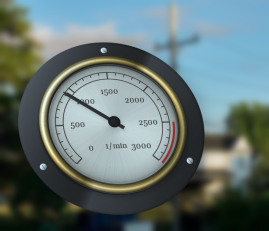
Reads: 900; rpm
